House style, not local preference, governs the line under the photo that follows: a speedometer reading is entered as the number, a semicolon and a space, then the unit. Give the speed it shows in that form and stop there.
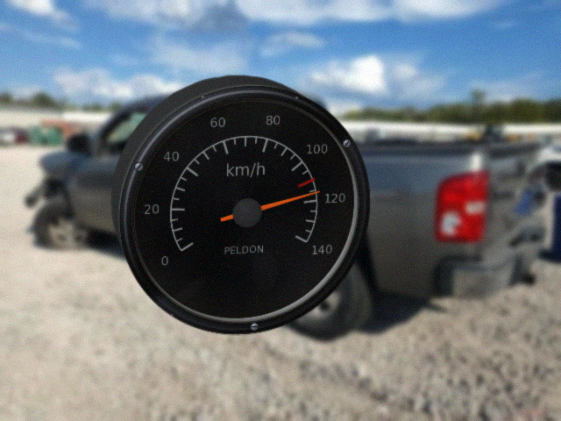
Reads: 115; km/h
